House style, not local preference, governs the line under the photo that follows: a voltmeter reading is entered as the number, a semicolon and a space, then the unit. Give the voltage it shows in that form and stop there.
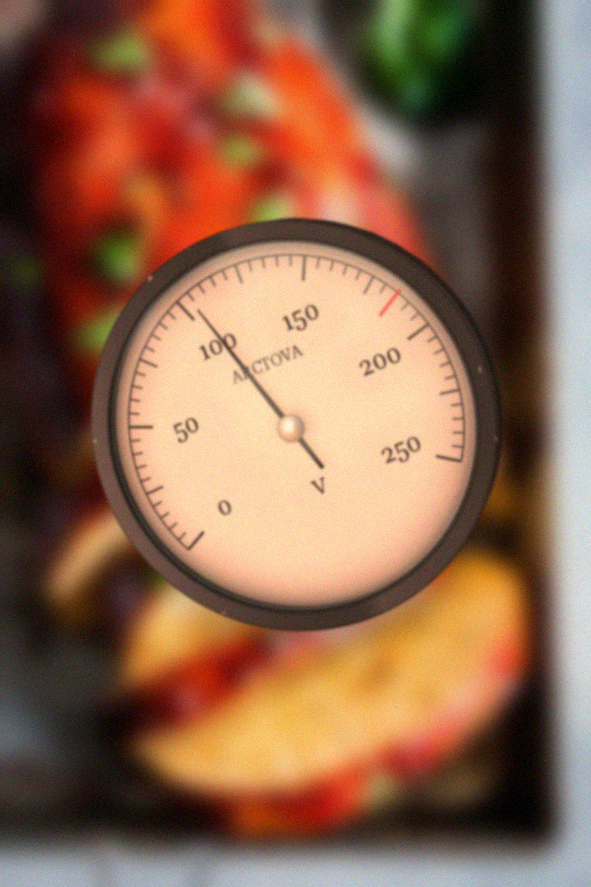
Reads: 105; V
